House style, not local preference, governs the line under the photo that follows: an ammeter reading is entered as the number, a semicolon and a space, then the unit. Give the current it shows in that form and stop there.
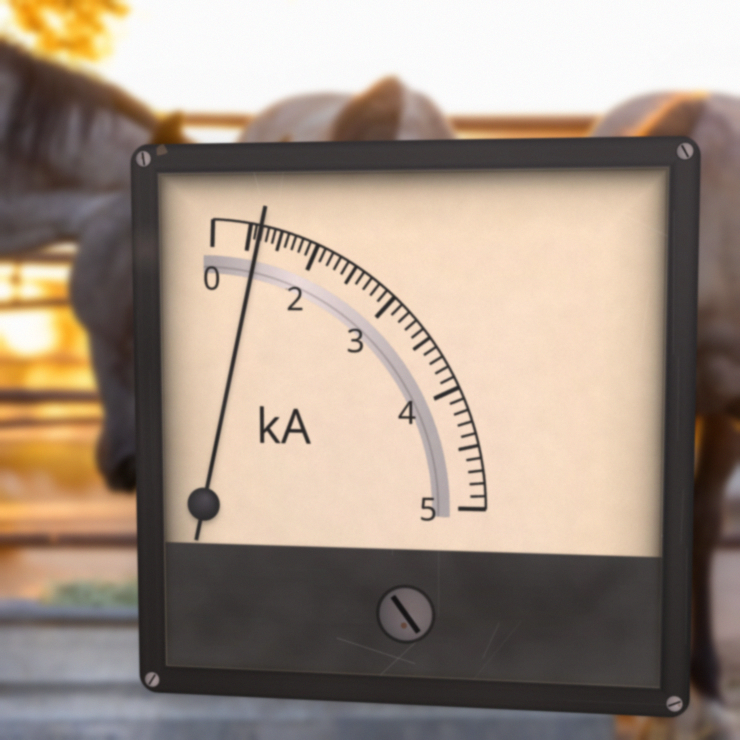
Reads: 1.2; kA
